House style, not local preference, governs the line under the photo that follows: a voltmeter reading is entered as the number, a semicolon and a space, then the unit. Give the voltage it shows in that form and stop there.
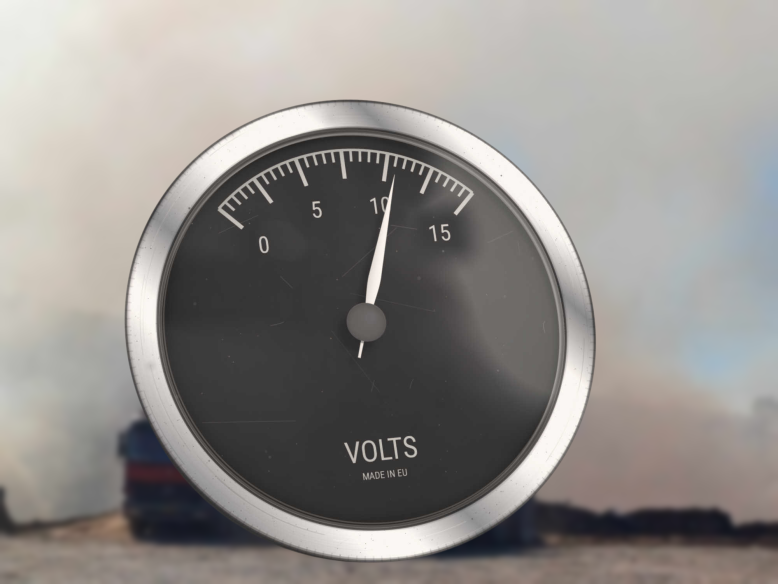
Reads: 10.5; V
